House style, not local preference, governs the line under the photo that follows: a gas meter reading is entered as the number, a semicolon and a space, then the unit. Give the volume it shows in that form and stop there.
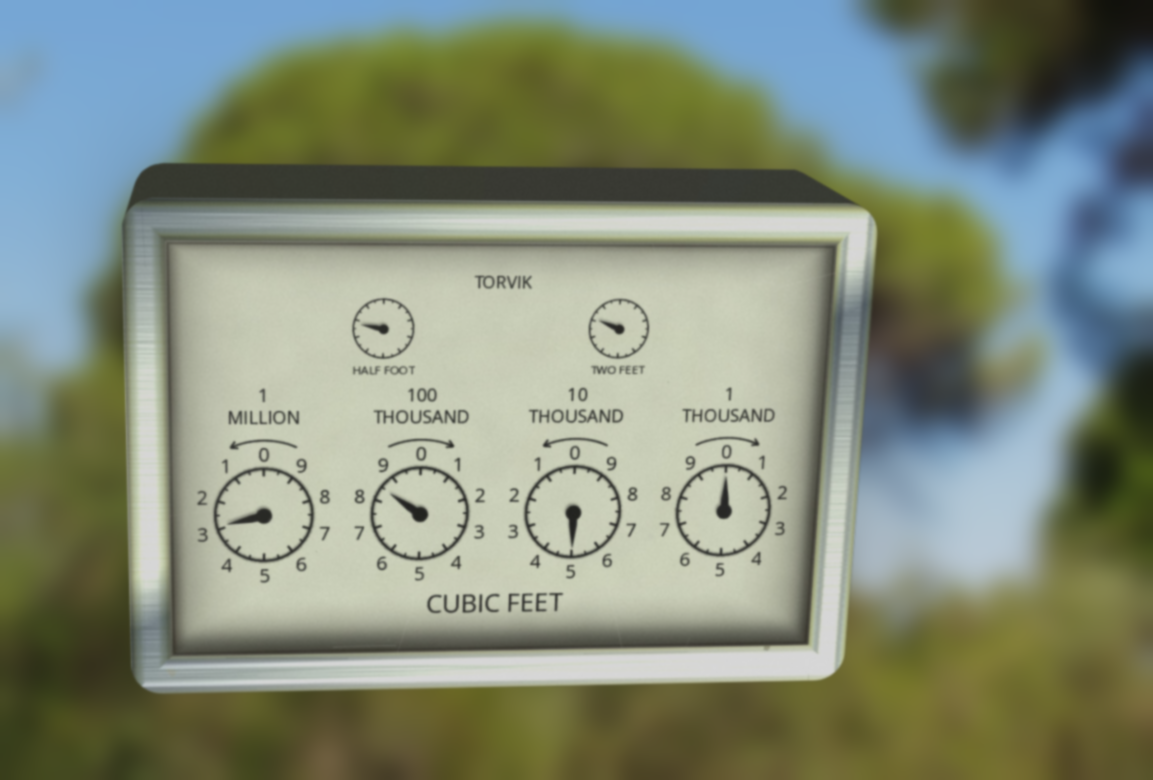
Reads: 285000; ft³
